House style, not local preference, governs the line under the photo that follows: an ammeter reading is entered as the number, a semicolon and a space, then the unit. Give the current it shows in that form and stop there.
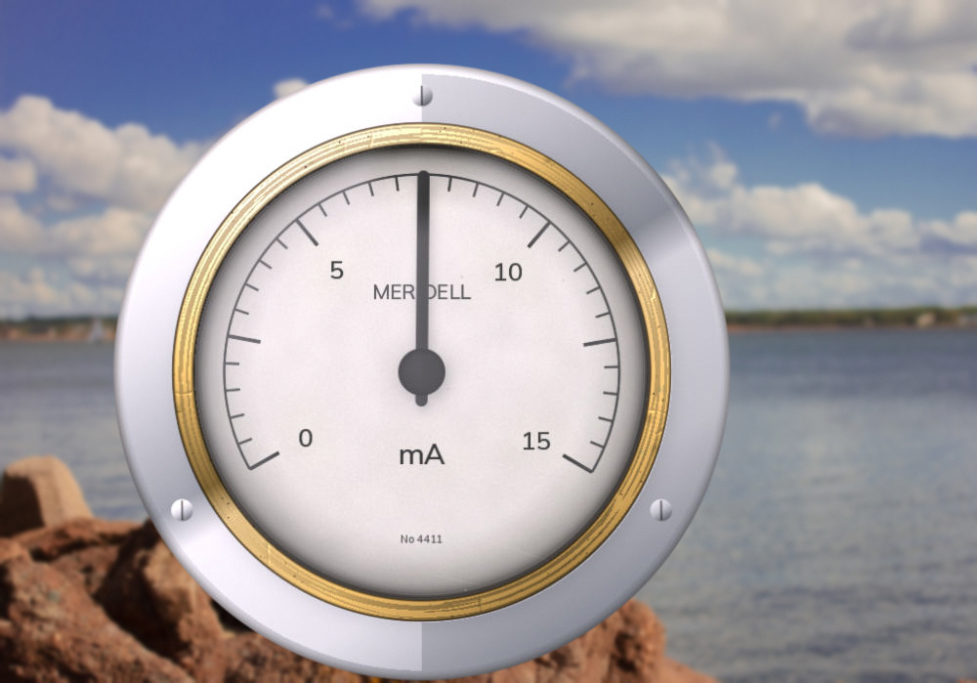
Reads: 7.5; mA
